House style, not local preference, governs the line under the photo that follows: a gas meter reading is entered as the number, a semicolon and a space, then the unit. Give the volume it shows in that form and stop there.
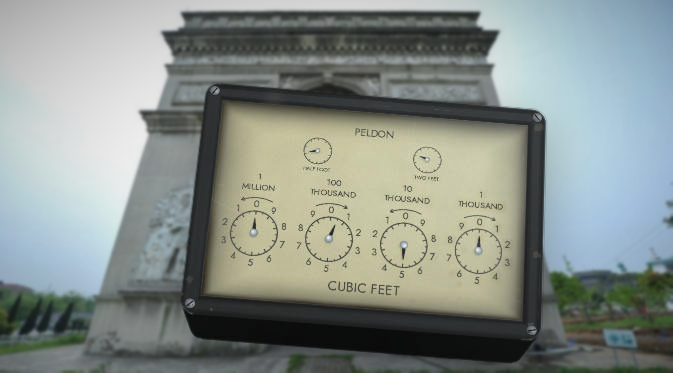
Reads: 5000; ft³
